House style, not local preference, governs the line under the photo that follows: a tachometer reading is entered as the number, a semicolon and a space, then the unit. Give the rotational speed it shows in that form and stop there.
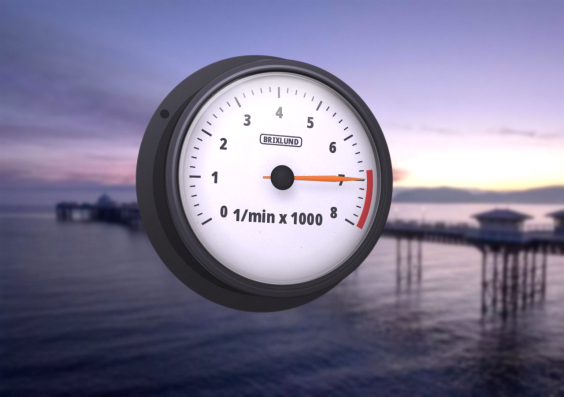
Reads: 7000; rpm
